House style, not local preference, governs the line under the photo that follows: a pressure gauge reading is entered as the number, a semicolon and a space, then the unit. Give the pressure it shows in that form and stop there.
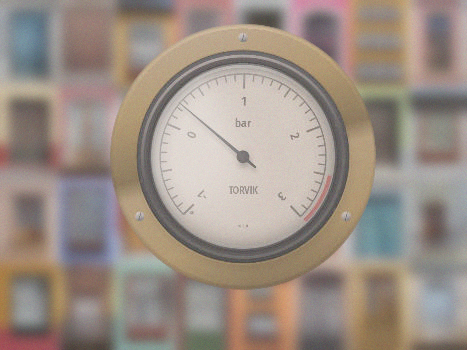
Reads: 0.25; bar
